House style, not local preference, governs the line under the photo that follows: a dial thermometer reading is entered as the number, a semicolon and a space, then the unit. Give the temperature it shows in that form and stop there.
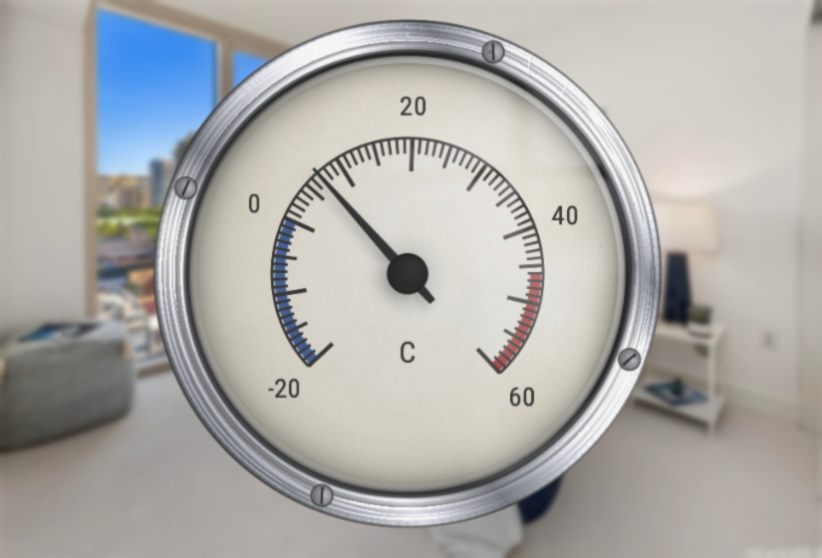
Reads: 7; °C
